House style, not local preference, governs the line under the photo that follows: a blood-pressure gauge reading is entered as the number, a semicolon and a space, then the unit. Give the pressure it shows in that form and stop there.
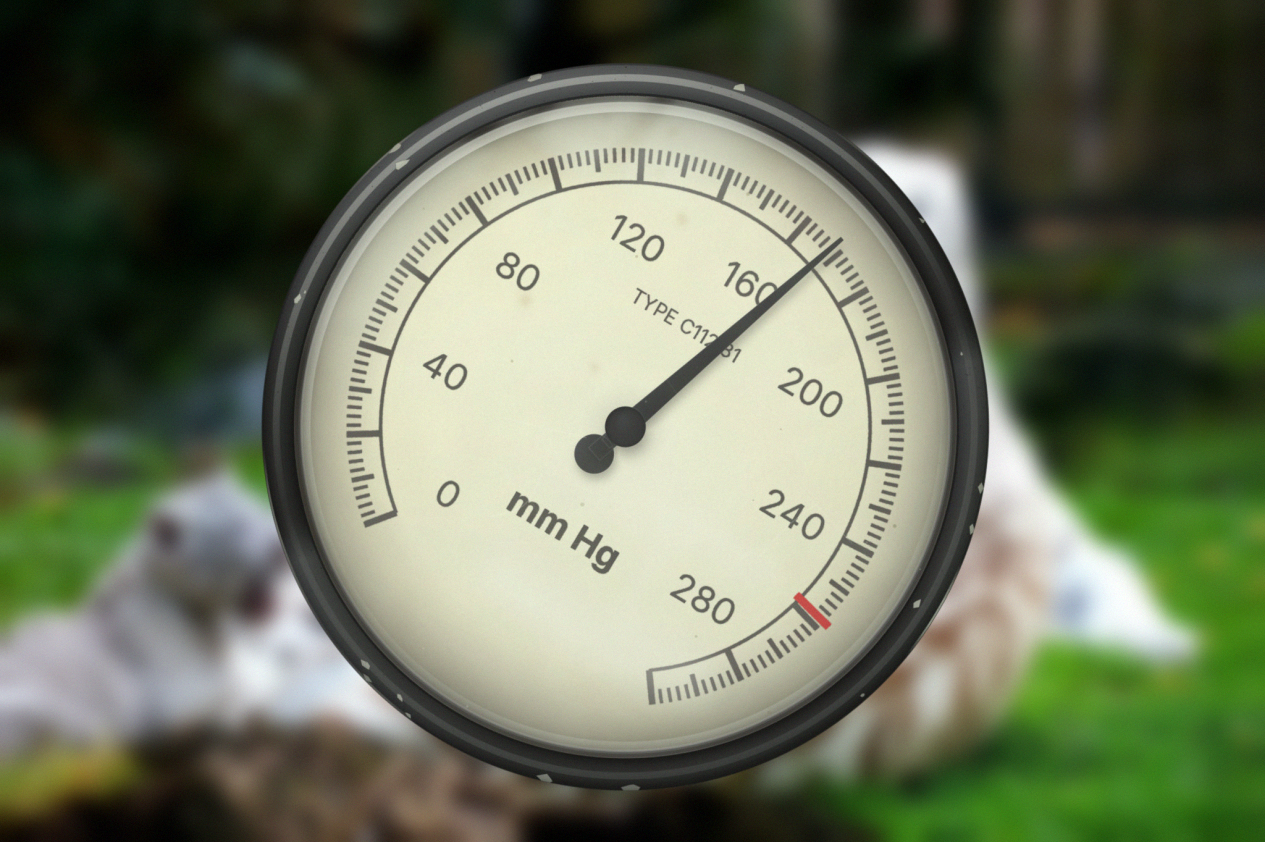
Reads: 168; mmHg
